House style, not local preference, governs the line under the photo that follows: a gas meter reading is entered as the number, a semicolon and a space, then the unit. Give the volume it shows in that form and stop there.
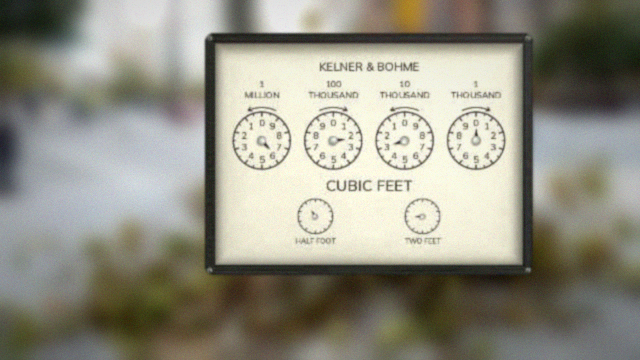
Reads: 623000; ft³
